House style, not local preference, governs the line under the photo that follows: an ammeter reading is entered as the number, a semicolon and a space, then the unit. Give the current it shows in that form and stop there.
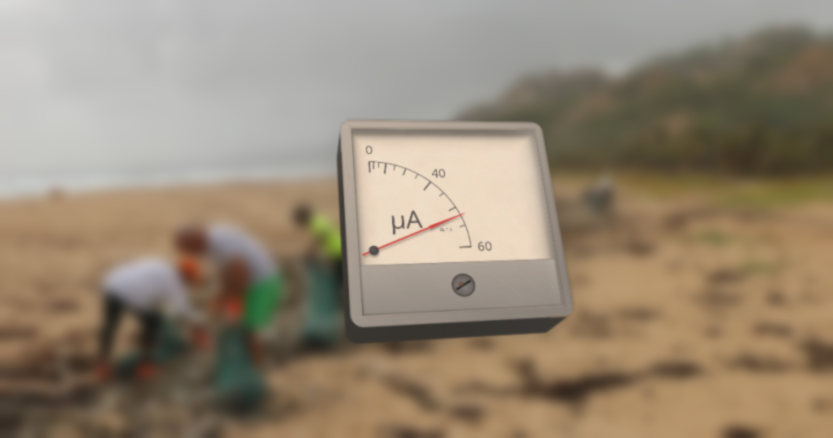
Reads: 52.5; µA
